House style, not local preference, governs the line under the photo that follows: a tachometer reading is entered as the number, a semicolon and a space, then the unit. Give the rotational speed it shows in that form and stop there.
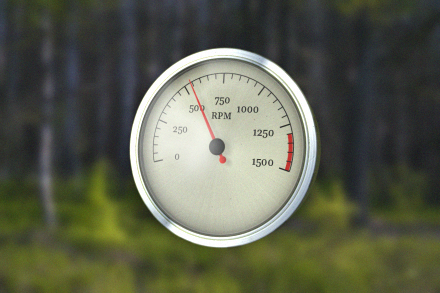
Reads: 550; rpm
